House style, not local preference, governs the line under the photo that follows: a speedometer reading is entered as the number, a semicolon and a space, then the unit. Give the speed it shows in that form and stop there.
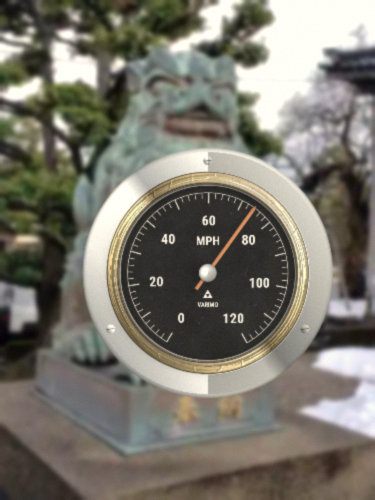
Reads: 74; mph
